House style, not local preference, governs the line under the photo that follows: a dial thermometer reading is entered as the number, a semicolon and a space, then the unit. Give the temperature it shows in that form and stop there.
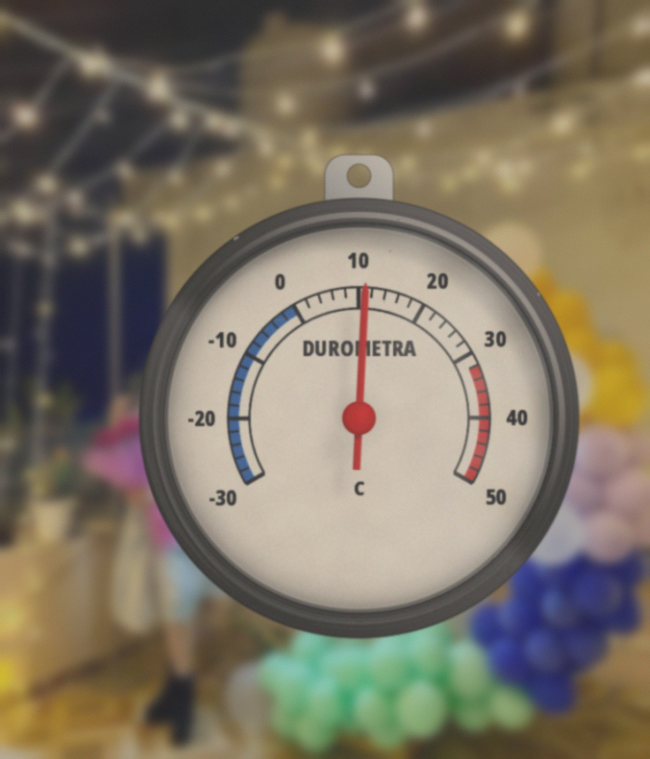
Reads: 11; °C
